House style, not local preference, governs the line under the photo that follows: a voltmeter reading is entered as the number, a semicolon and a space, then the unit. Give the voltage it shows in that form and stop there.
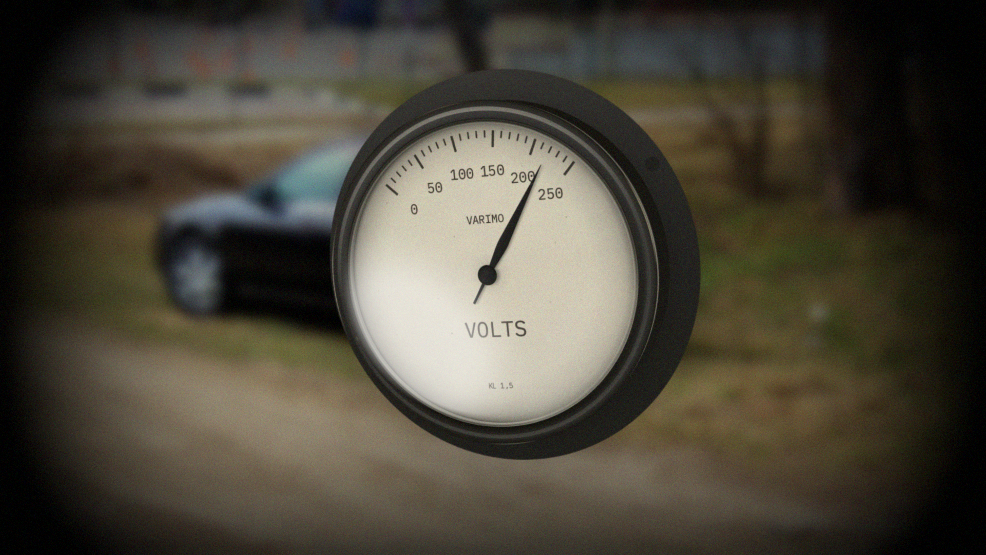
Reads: 220; V
